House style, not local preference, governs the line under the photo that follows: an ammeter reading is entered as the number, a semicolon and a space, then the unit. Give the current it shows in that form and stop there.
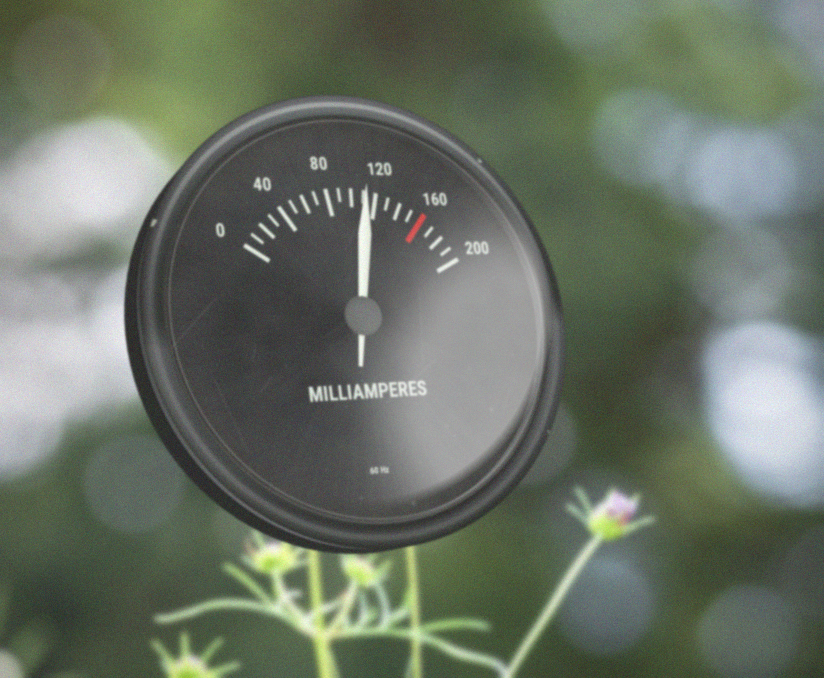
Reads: 110; mA
